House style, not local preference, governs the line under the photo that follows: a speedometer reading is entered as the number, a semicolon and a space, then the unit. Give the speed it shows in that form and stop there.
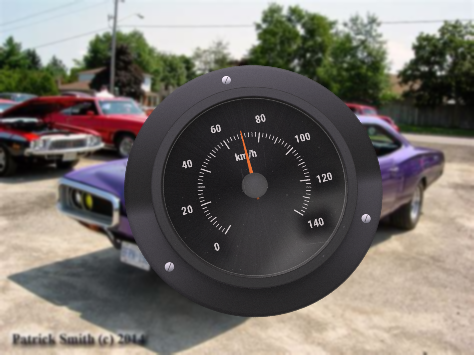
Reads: 70; km/h
